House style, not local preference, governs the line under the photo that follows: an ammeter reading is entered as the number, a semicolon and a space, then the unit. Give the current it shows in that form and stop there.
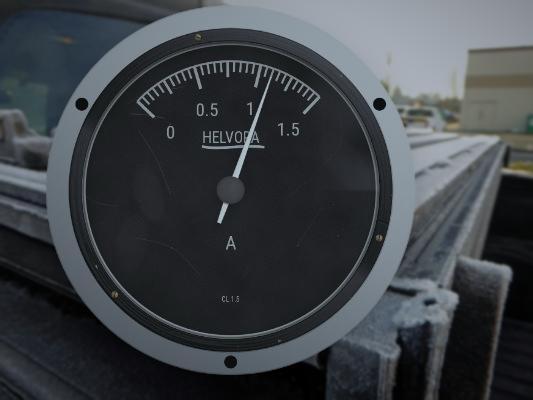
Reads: 1.1; A
